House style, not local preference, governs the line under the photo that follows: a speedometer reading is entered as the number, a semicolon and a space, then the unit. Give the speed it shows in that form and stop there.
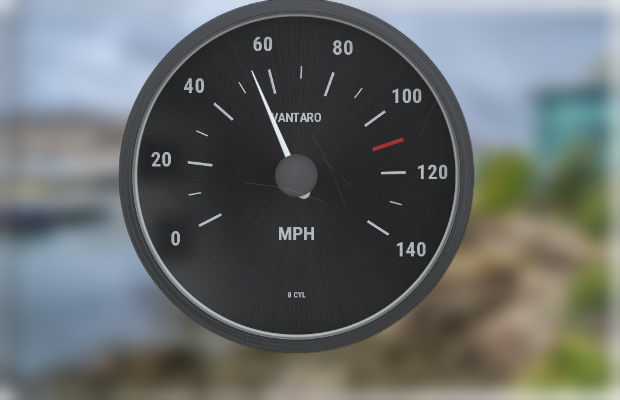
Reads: 55; mph
